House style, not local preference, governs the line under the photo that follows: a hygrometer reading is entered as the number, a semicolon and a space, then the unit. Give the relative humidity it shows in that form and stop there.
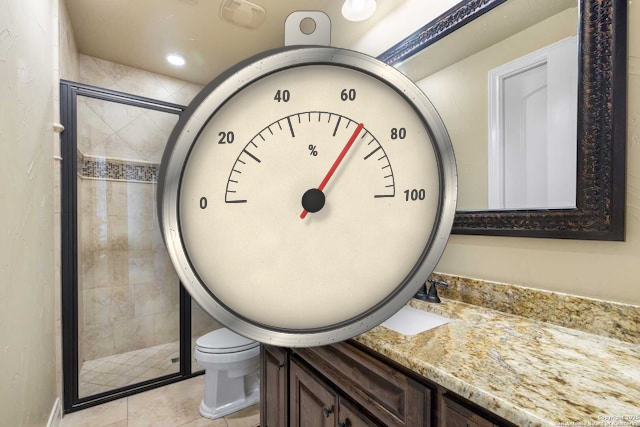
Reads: 68; %
